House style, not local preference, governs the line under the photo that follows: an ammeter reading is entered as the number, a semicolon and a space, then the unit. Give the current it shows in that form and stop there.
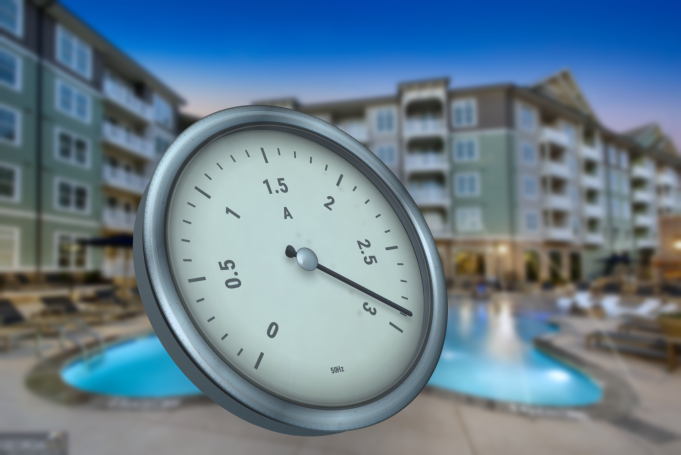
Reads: 2.9; A
